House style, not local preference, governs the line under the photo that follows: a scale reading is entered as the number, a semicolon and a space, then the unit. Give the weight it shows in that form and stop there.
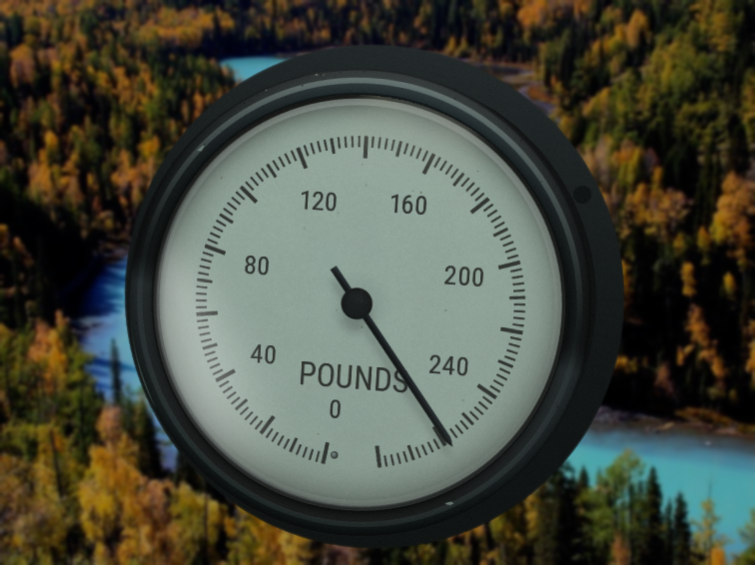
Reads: 258; lb
